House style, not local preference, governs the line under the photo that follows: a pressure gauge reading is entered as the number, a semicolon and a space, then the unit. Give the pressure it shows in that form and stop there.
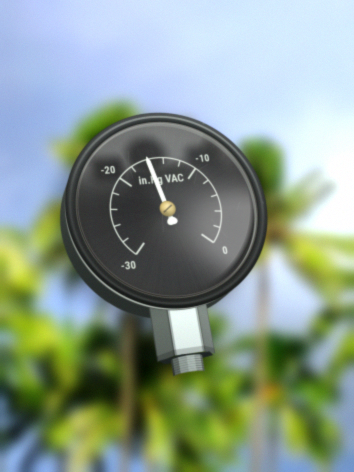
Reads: -16; inHg
